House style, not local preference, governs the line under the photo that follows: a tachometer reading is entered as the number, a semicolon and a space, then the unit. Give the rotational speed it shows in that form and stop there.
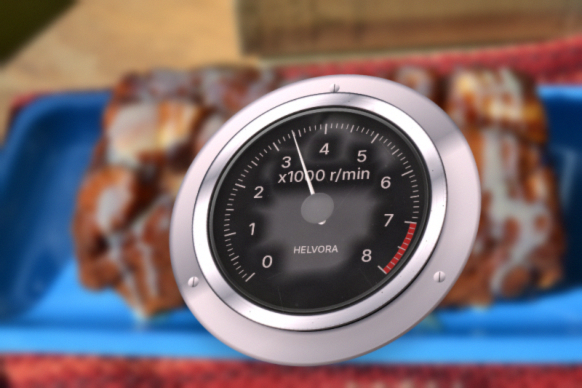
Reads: 3400; rpm
